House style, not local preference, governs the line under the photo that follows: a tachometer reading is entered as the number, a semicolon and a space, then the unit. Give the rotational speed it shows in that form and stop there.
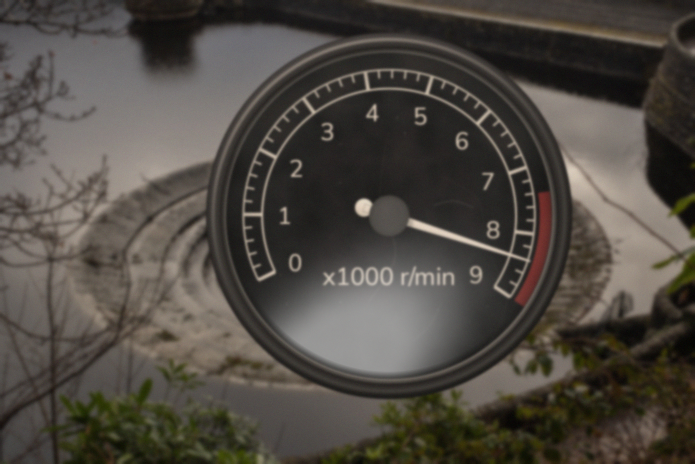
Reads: 8400; rpm
